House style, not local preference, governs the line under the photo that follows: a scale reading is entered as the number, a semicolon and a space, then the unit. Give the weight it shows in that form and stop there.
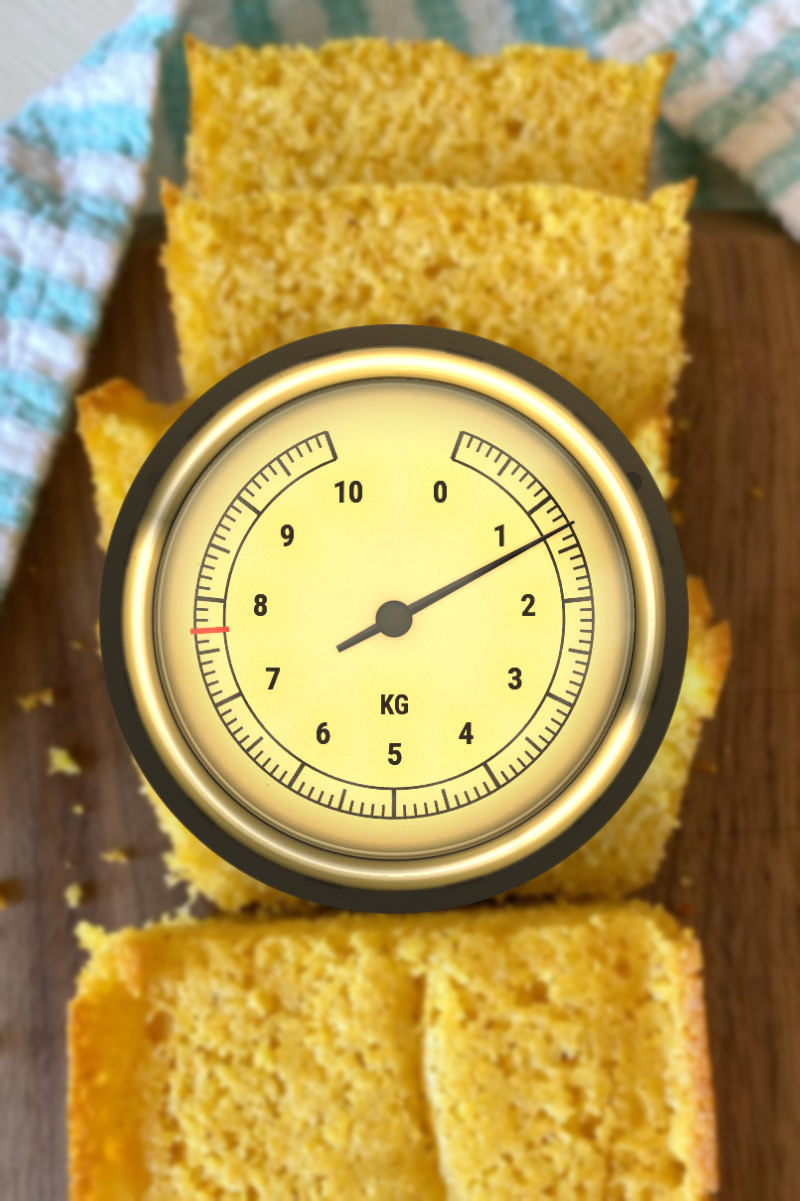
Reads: 1.3; kg
